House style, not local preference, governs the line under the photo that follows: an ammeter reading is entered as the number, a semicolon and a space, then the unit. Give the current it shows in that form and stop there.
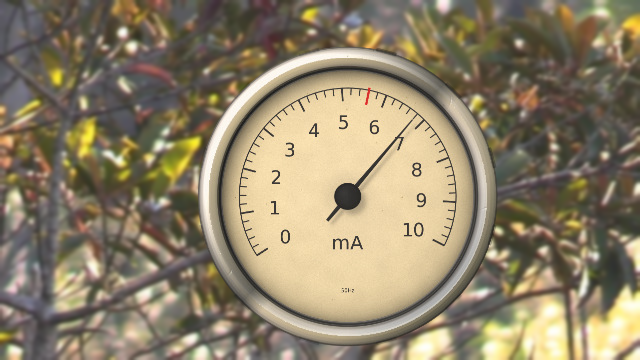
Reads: 6.8; mA
